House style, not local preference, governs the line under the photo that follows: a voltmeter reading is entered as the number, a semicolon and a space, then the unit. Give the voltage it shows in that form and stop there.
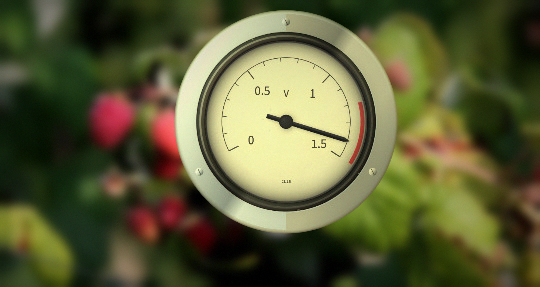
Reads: 1.4; V
